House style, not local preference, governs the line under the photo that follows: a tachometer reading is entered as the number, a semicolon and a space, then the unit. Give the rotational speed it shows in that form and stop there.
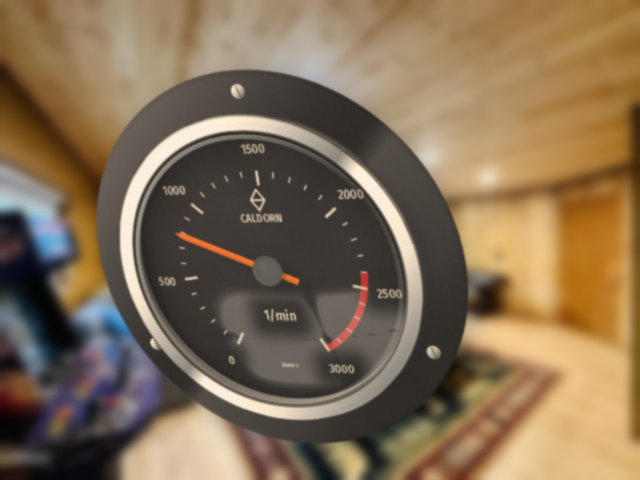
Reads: 800; rpm
